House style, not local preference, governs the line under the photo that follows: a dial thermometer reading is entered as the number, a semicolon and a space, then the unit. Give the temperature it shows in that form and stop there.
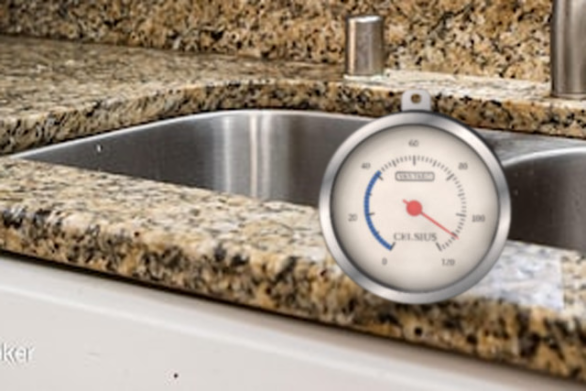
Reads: 110; °C
